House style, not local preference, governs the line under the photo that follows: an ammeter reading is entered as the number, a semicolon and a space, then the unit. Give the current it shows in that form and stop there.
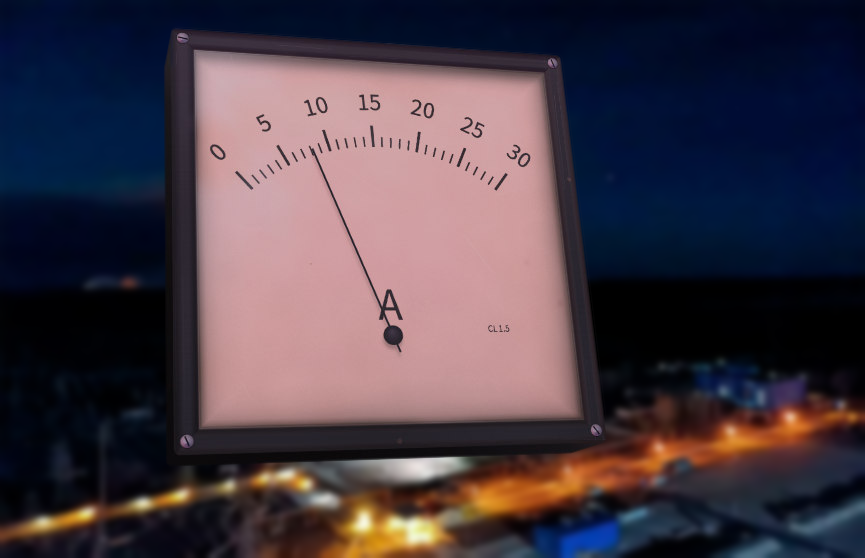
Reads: 8; A
